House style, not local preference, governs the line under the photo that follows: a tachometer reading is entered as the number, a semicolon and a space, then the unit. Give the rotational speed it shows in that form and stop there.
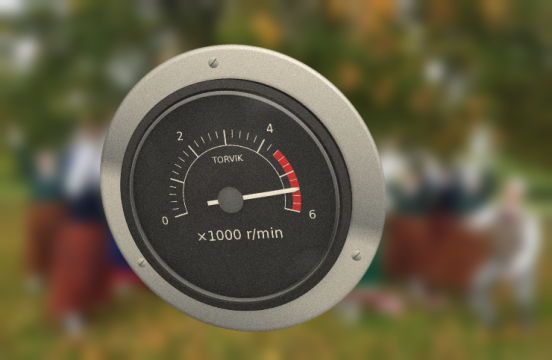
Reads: 5400; rpm
